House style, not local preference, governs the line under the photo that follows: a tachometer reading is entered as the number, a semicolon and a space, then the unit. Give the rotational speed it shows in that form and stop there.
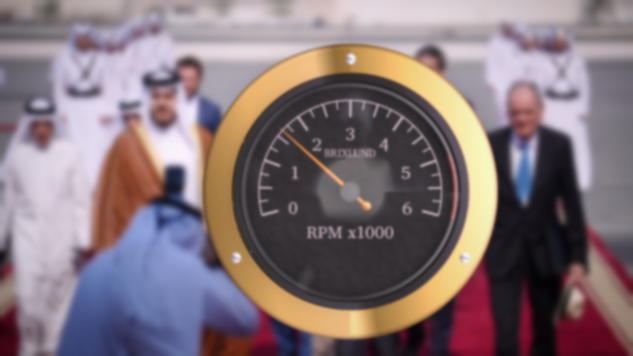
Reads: 1625; rpm
